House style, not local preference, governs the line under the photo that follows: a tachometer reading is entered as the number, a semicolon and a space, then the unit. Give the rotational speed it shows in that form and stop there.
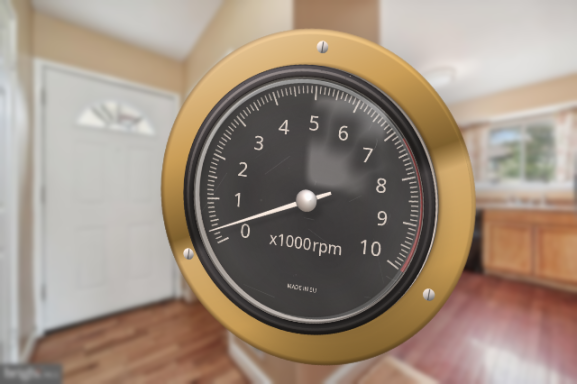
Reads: 300; rpm
